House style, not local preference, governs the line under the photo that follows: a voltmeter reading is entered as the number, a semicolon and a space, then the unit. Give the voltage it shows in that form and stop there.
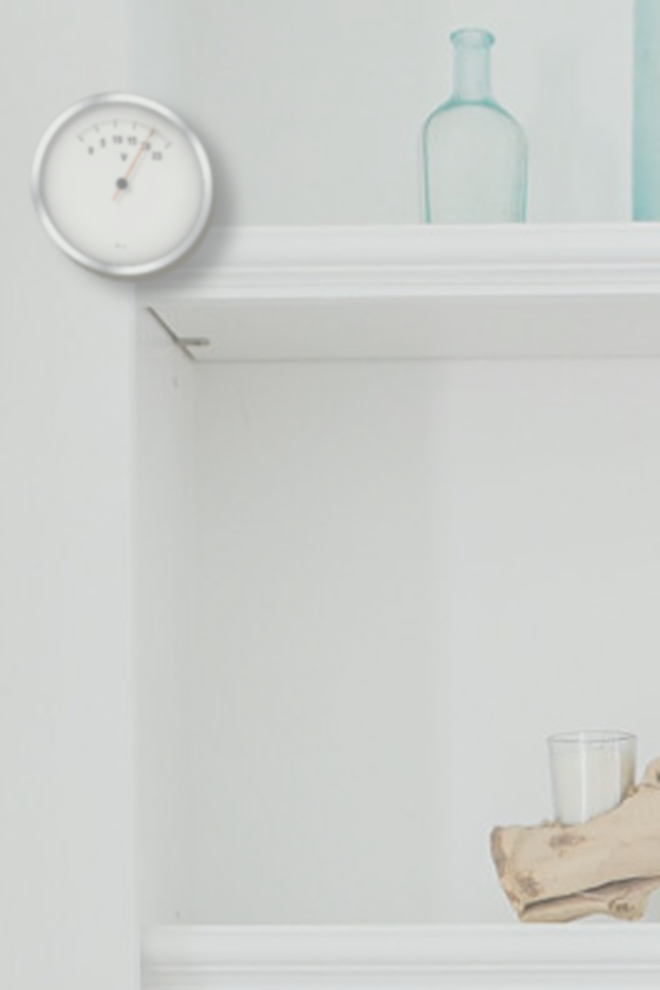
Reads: 20; V
